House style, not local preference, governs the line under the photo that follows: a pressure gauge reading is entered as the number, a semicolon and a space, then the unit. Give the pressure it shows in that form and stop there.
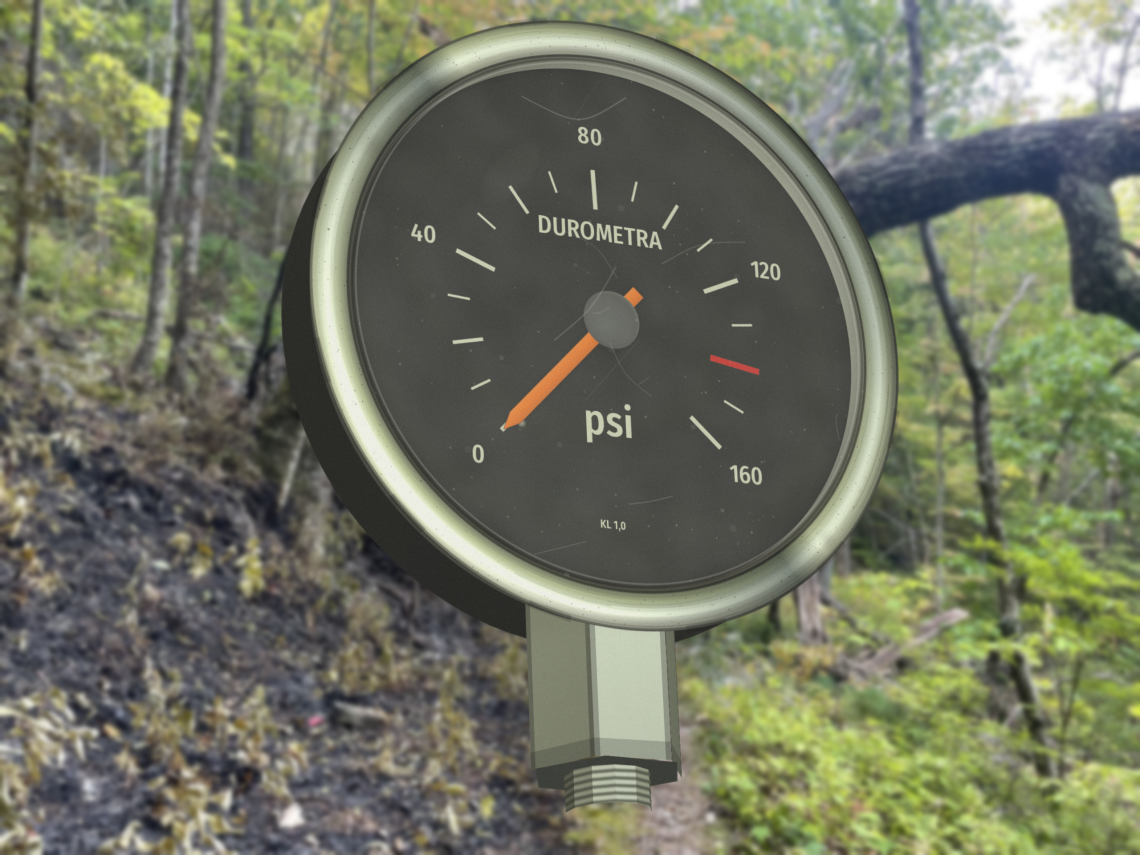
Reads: 0; psi
